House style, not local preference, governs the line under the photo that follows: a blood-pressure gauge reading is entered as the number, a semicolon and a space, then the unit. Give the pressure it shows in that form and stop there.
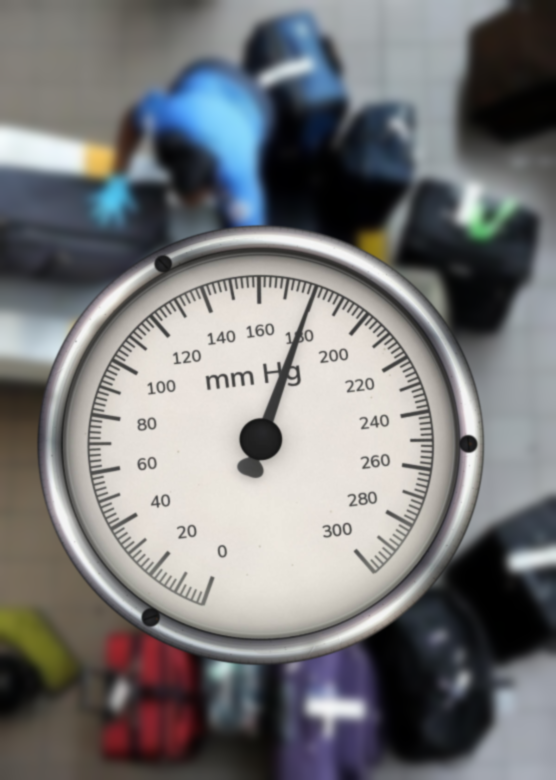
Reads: 180; mmHg
